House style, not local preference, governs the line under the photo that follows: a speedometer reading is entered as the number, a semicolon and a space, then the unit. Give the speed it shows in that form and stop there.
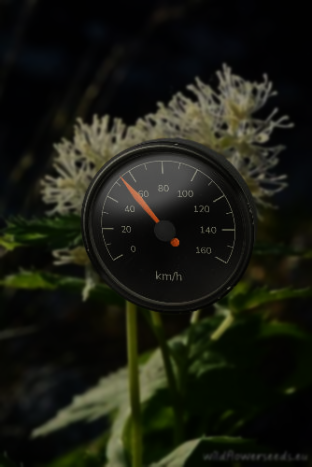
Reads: 55; km/h
